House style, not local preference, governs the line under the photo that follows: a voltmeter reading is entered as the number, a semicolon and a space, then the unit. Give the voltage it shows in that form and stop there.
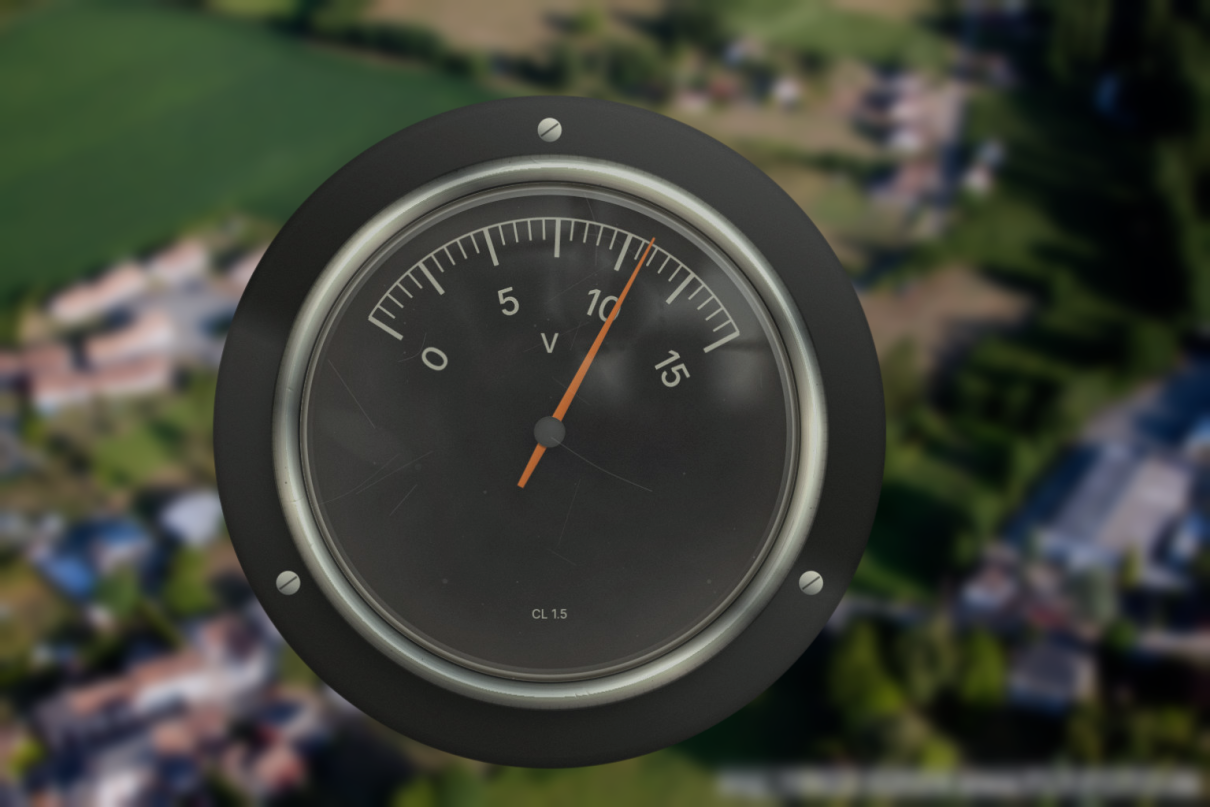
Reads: 10.75; V
